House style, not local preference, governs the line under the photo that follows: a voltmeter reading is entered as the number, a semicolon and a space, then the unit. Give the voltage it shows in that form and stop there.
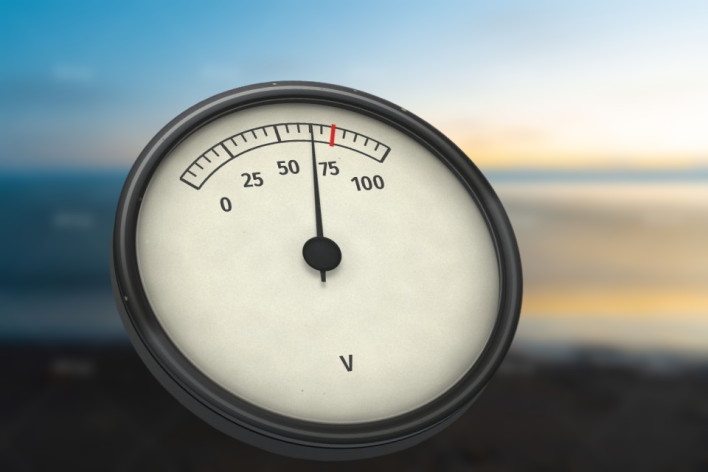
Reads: 65; V
